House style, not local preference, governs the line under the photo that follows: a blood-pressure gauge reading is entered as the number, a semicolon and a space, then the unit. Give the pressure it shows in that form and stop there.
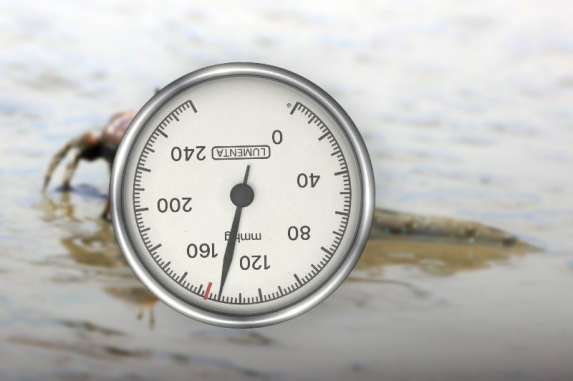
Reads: 140; mmHg
